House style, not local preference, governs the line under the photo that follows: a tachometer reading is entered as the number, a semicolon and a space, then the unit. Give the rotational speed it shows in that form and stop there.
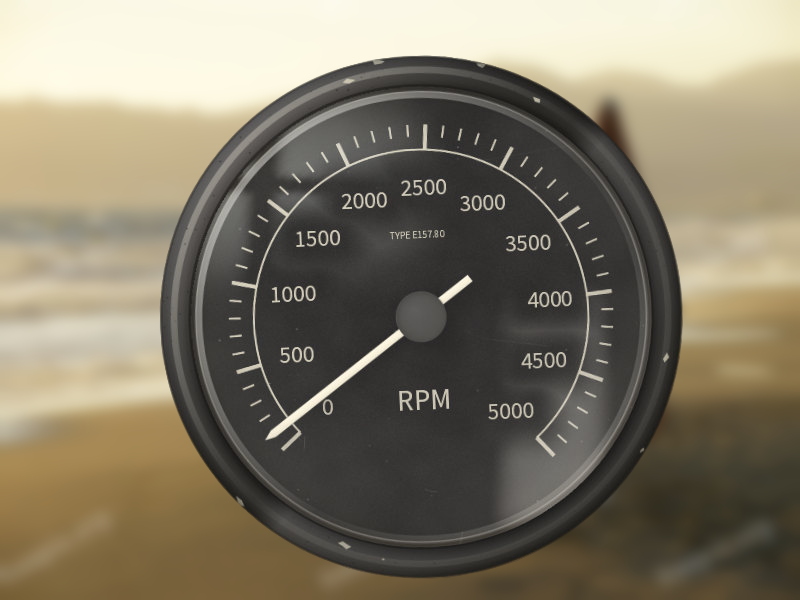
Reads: 100; rpm
